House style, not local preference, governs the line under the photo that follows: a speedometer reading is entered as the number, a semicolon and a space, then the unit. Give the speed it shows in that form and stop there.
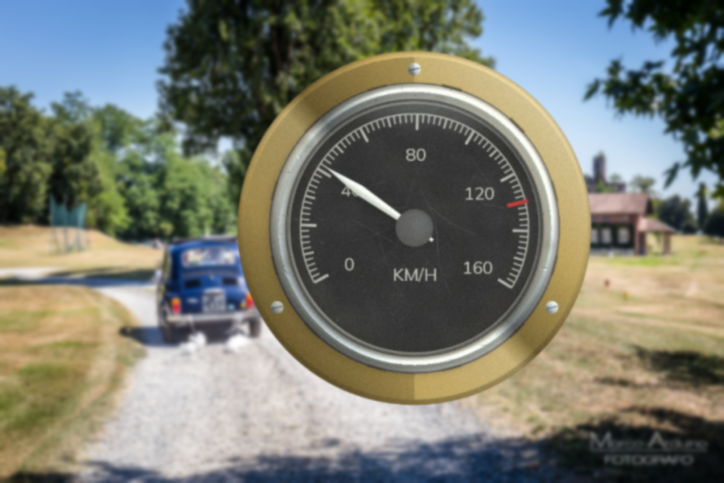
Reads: 42; km/h
